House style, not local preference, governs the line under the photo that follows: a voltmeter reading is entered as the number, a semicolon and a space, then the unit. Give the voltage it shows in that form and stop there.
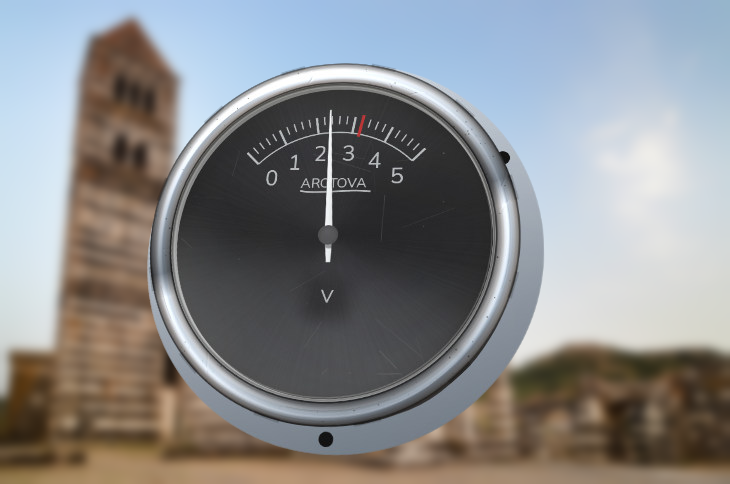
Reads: 2.4; V
